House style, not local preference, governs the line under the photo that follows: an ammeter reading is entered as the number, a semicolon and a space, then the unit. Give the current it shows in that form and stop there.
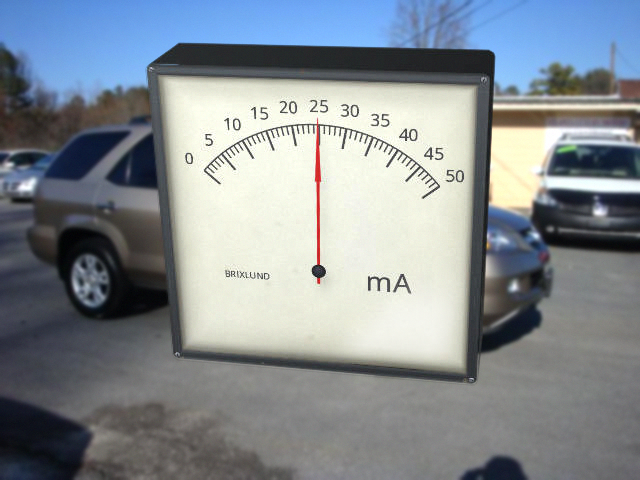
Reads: 25; mA
